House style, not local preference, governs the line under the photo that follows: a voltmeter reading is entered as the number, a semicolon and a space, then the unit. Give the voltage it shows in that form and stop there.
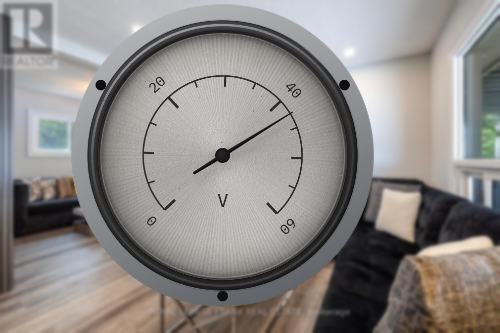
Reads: 42.5; V
